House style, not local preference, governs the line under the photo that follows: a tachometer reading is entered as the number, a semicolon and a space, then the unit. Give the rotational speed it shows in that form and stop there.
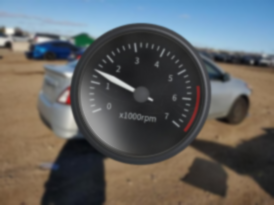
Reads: 1400; rpm
